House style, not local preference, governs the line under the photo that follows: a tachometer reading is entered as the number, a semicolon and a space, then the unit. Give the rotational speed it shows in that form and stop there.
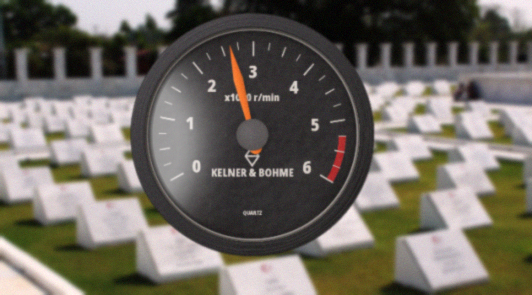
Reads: 2625; rpm
